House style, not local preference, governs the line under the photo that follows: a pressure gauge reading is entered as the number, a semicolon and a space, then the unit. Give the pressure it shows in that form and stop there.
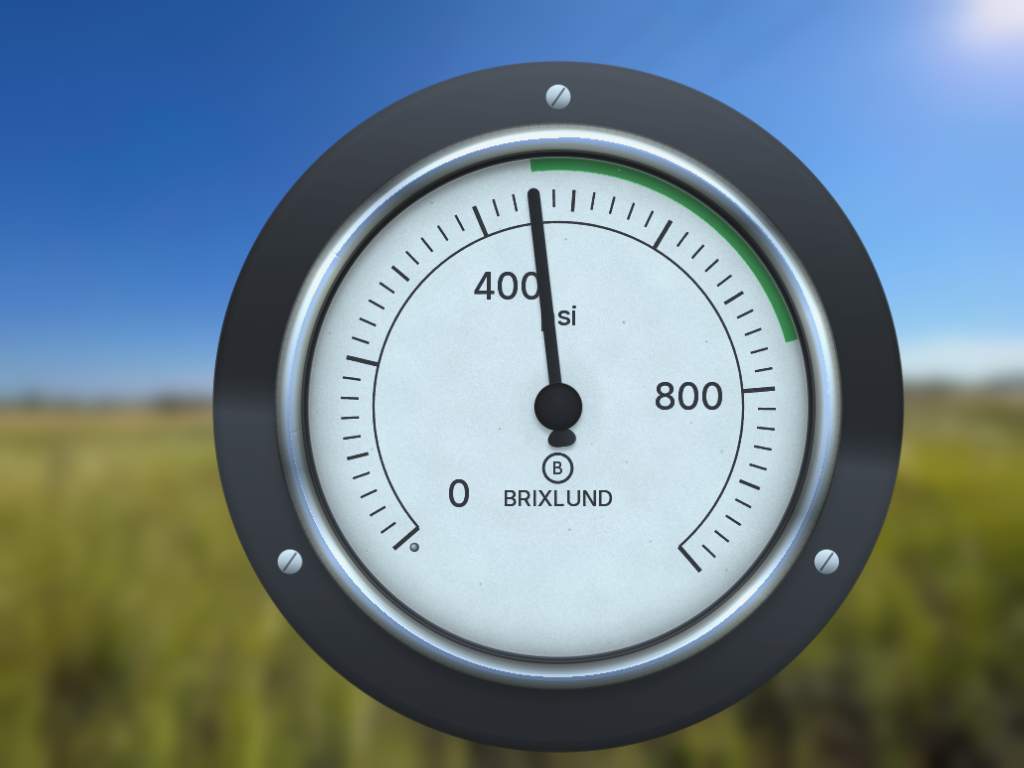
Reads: 460; psi
